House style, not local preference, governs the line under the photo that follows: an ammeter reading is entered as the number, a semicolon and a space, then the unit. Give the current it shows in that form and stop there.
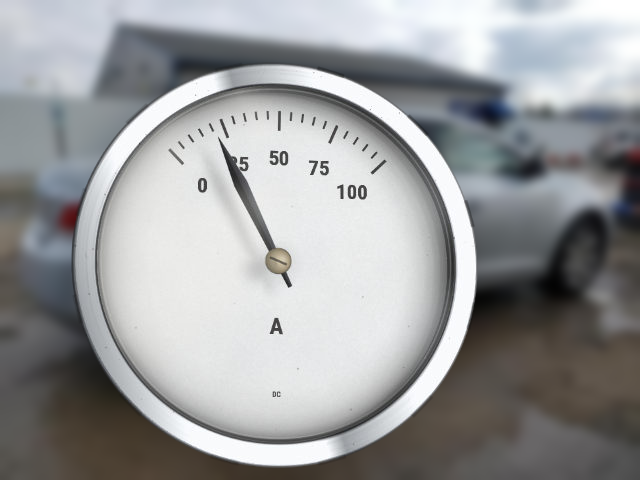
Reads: 20; A
